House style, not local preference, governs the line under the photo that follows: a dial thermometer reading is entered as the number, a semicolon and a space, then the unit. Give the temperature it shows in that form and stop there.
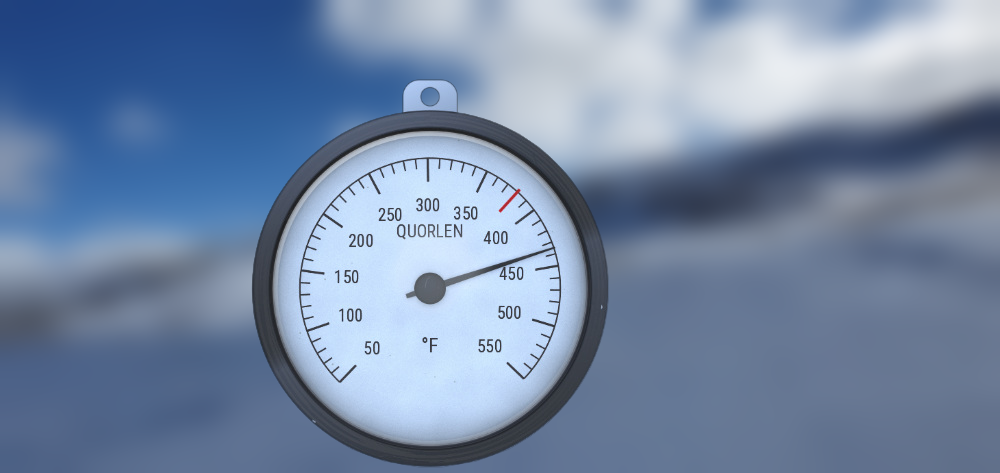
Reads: 435; °F
